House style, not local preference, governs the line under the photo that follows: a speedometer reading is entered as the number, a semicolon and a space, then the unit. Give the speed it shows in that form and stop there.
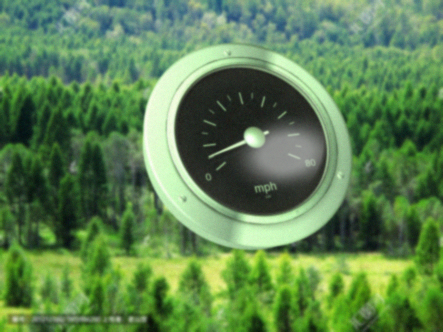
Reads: 5; mph
